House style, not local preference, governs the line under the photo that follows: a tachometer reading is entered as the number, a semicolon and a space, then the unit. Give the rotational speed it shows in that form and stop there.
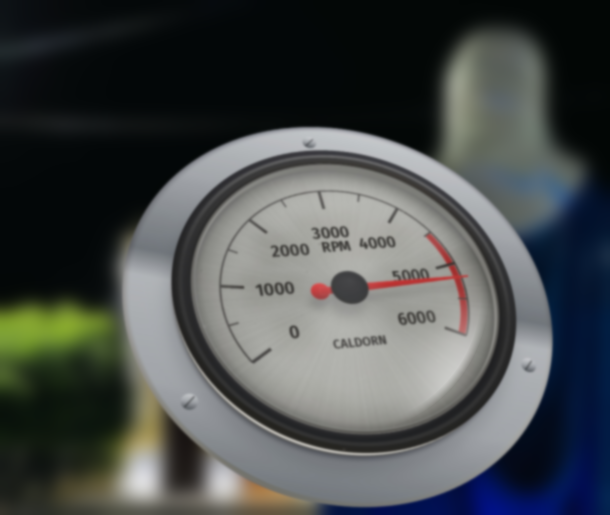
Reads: 5250; rpm
